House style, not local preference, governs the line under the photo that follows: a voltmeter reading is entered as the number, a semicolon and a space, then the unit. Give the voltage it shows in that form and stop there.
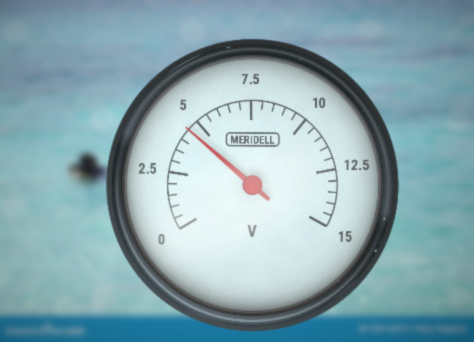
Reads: 4.5; V
